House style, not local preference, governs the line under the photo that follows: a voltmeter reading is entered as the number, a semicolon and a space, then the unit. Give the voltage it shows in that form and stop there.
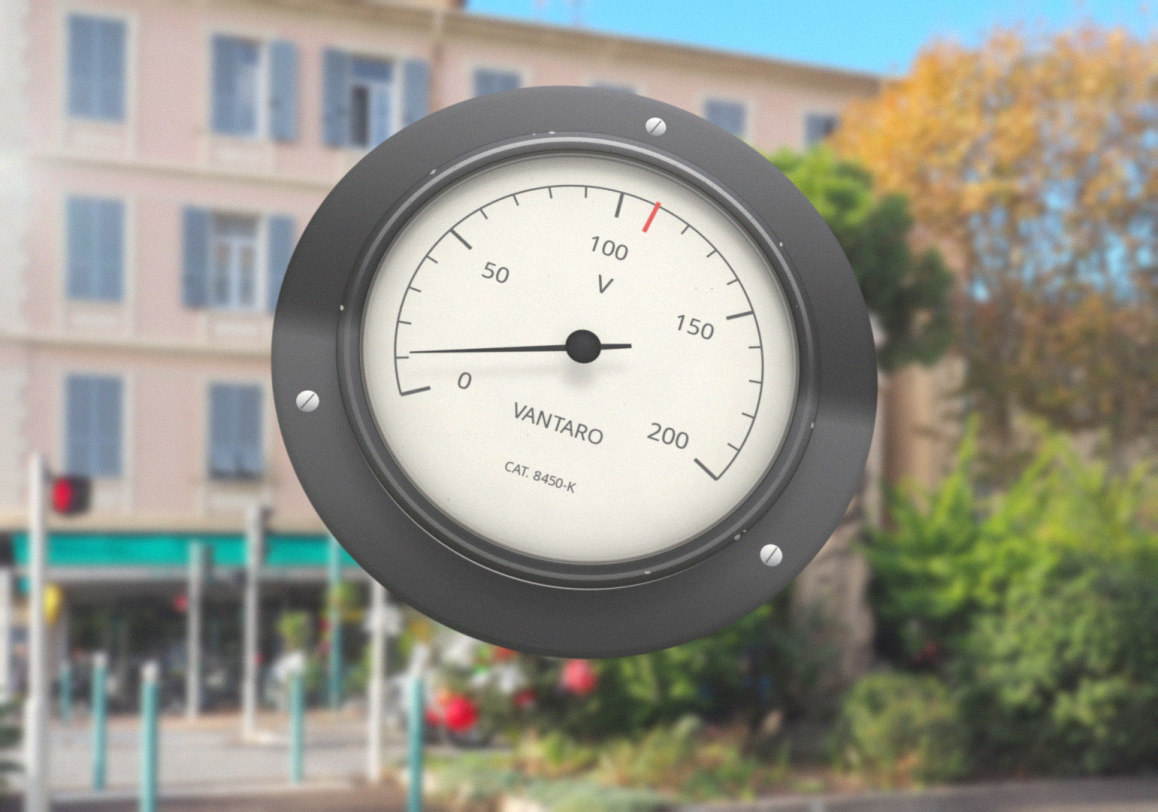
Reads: 10; V
